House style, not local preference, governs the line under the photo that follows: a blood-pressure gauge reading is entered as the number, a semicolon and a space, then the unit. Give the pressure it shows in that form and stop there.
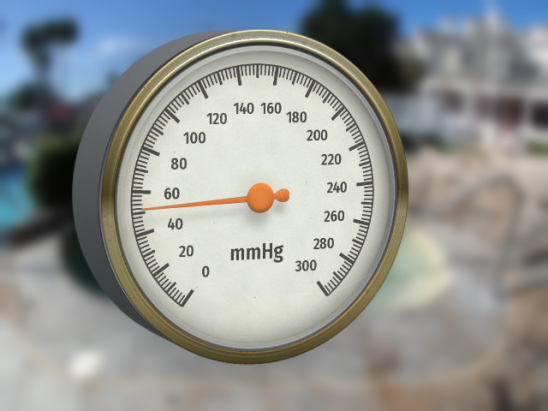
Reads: 52; mmHg
